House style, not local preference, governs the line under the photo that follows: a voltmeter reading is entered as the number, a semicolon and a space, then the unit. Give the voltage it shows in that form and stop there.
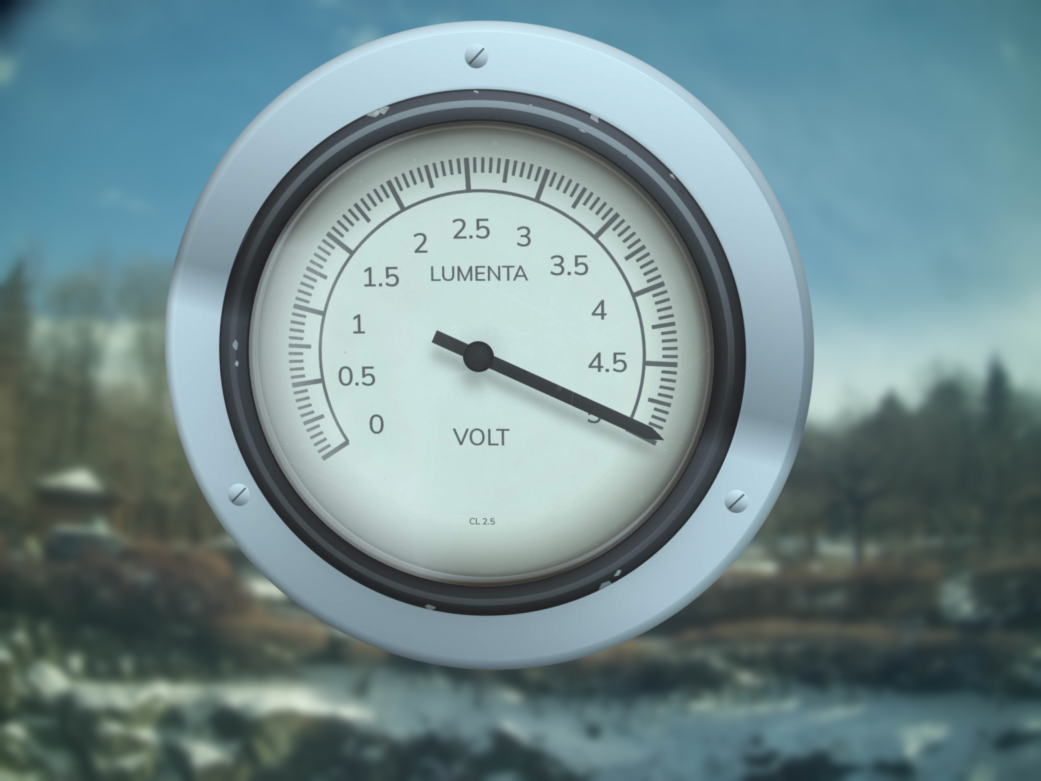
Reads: 4.95; V
